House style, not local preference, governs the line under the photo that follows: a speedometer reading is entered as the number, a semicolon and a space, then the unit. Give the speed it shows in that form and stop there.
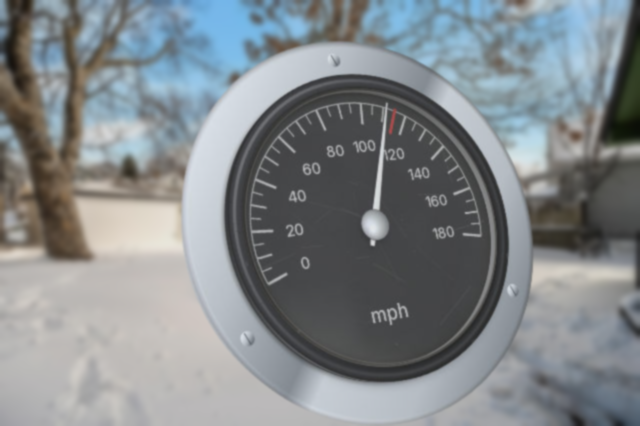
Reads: 110; mph
